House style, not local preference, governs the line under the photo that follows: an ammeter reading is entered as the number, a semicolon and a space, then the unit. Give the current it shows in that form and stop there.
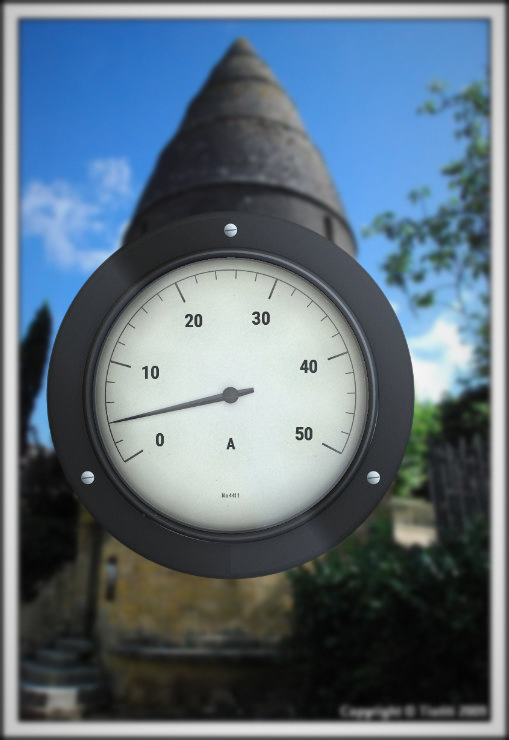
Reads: 4; A
